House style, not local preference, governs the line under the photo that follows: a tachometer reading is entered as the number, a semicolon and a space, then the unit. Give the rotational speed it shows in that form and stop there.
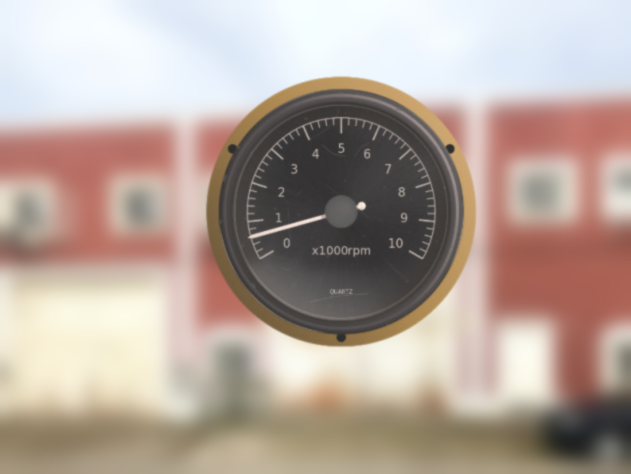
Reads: 600; rpm
